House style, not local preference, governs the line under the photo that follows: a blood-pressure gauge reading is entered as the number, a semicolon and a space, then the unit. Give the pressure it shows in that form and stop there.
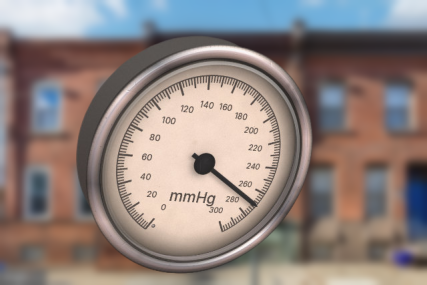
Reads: 270; mmHg
